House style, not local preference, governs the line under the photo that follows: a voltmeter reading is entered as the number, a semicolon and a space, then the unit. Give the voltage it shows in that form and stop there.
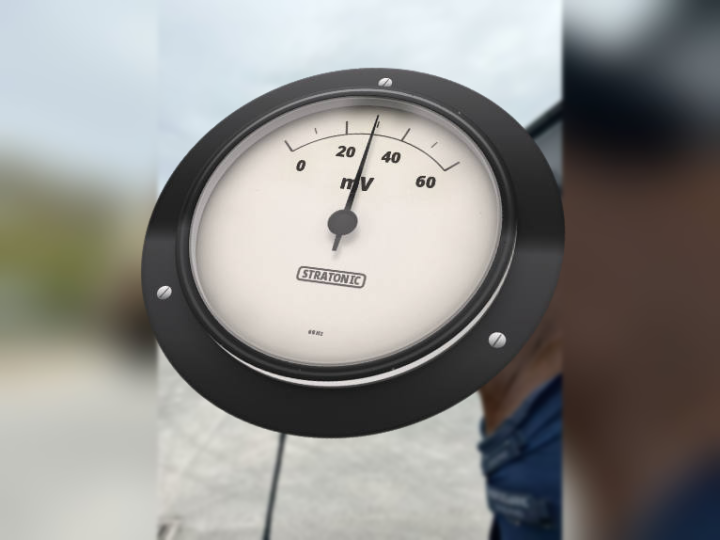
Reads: 30; mV
